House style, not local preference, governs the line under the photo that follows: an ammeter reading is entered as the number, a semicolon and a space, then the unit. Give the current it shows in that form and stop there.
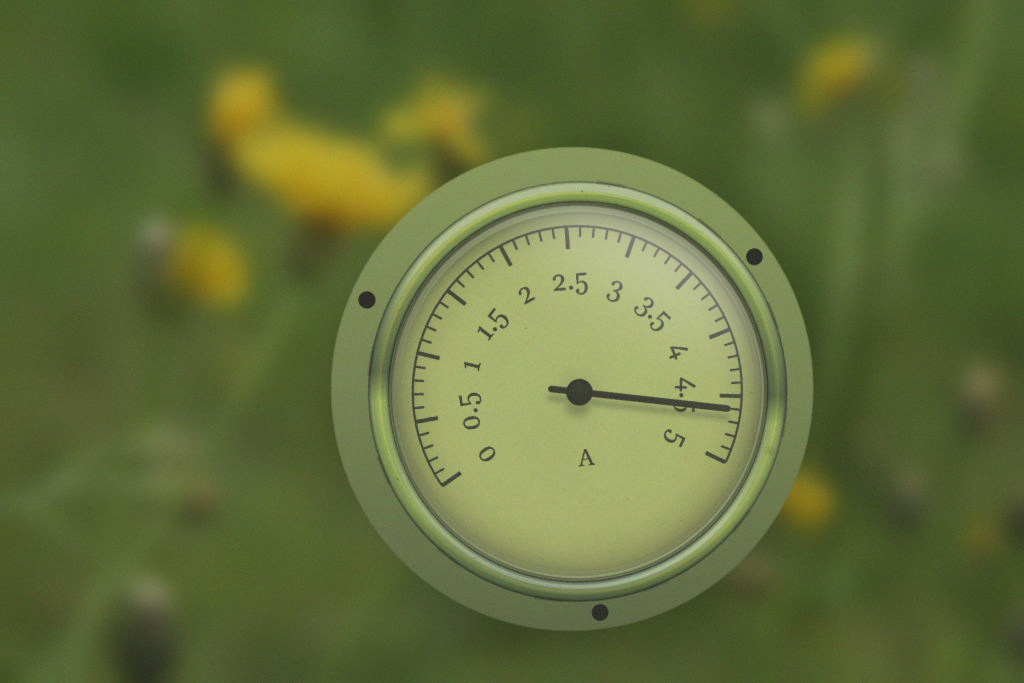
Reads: 4.6; A
